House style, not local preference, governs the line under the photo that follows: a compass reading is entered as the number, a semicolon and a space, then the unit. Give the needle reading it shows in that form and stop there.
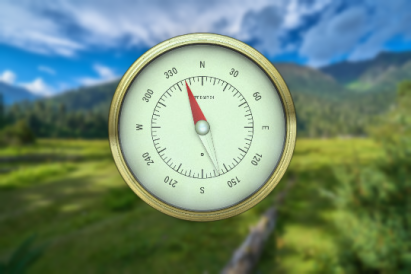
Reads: 340; °
